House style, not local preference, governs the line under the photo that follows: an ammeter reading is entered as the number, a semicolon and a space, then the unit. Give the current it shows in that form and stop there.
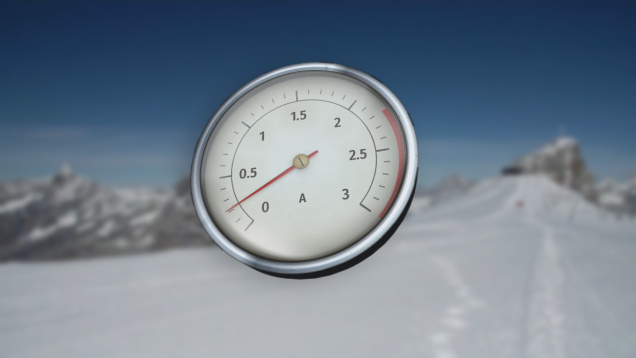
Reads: 0.2; A
